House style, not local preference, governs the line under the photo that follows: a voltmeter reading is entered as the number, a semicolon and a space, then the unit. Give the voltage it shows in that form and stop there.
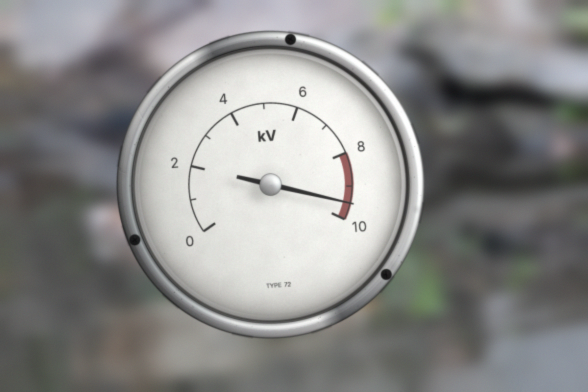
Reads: 9.5; kV
